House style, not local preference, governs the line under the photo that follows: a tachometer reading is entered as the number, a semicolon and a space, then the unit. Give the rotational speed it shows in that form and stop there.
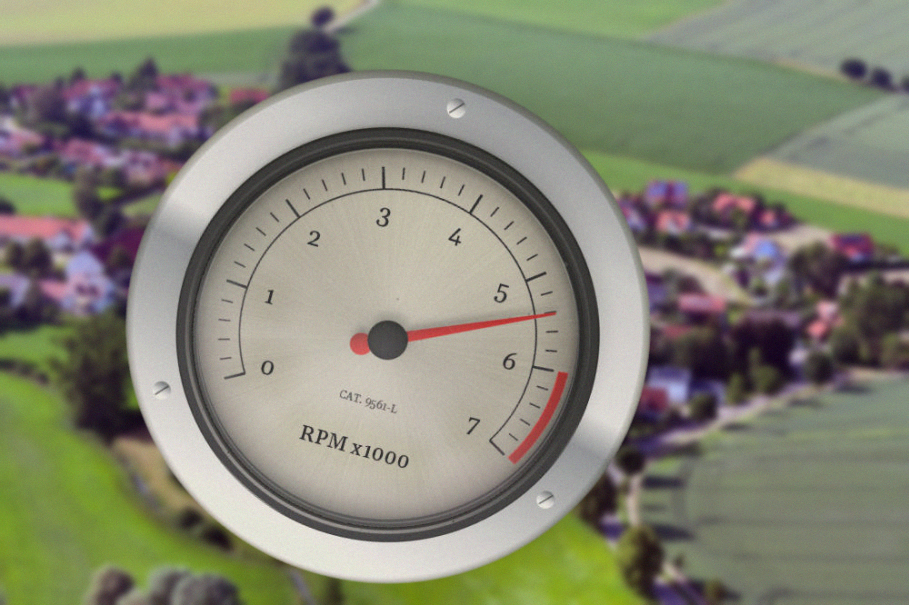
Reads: 5400; rpm
